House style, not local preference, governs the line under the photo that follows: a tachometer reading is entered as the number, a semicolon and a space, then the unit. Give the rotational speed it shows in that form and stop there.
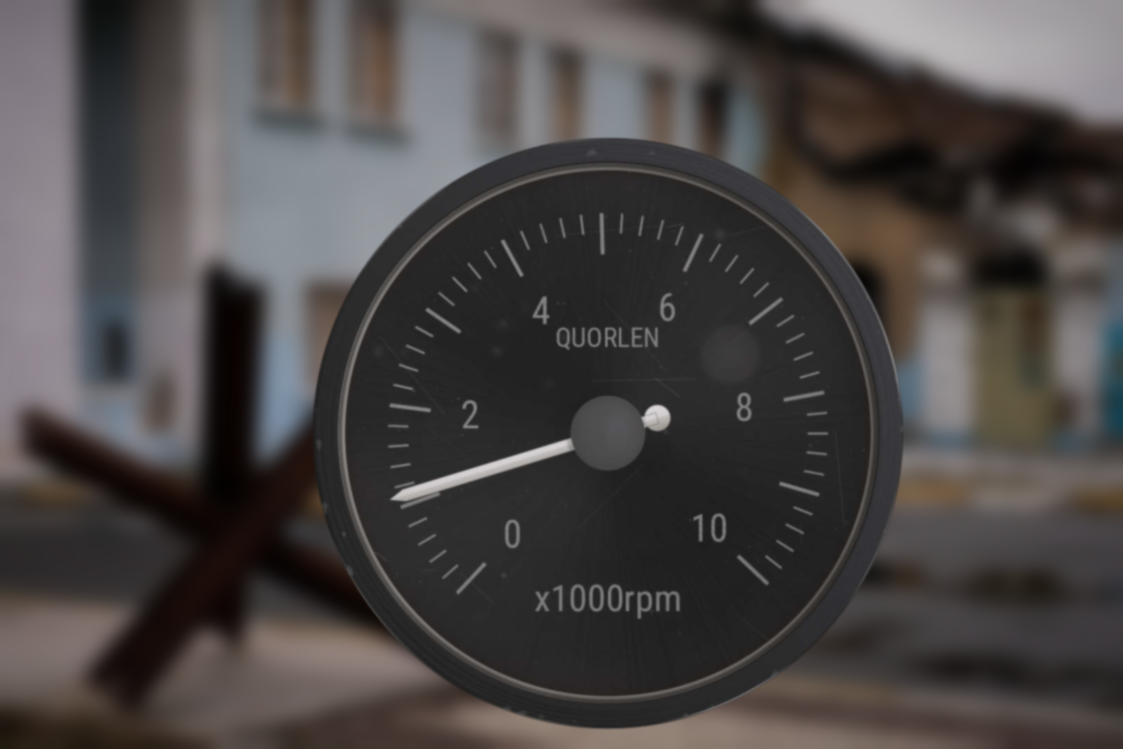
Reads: 1100; rpm
